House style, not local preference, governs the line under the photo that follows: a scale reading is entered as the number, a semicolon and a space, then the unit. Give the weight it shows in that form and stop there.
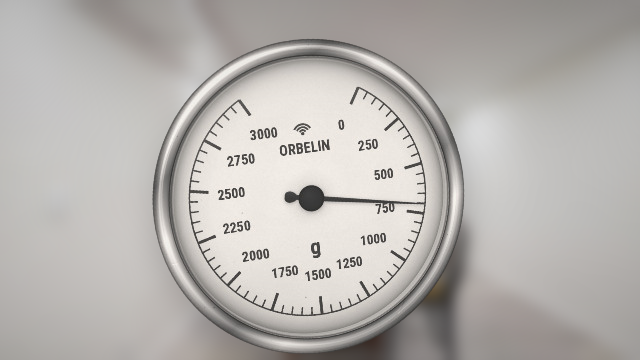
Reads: 700; g
